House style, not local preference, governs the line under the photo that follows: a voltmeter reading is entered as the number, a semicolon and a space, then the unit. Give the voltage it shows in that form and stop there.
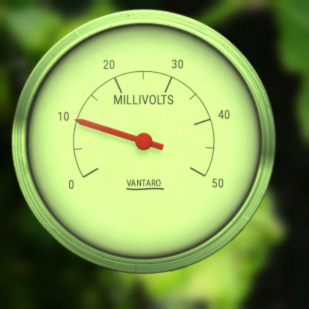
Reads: 10; mV
